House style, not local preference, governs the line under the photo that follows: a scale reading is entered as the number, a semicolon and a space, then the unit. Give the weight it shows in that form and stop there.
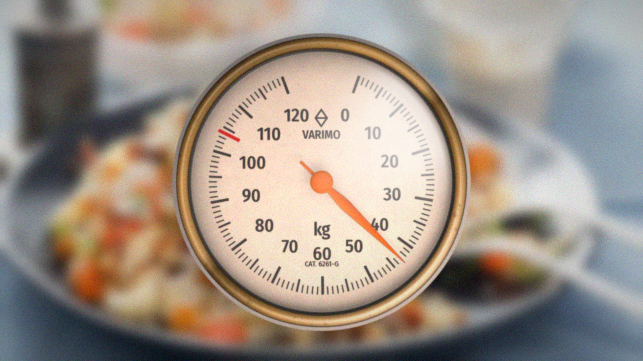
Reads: 43; kg
